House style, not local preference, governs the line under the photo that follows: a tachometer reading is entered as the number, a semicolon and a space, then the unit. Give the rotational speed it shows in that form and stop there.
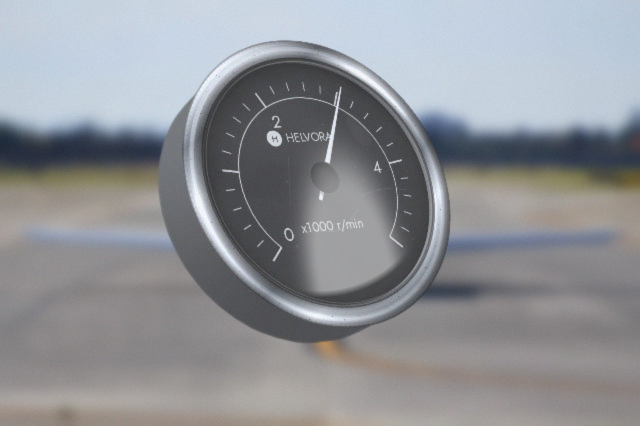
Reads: 3000; rpm
